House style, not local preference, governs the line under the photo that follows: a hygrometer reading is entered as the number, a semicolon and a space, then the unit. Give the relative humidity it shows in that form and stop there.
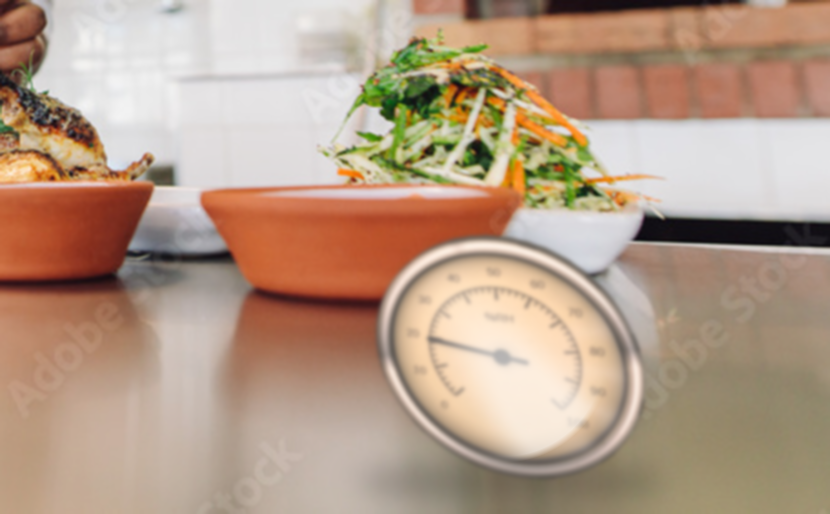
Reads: 20; %
